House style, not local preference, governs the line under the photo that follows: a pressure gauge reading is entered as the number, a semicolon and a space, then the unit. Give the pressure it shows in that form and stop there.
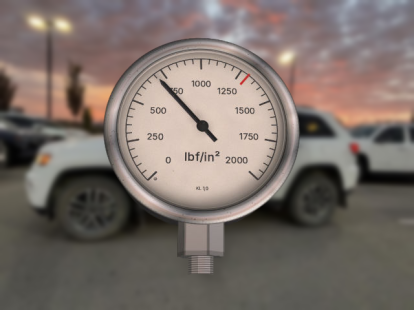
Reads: 700; psi
